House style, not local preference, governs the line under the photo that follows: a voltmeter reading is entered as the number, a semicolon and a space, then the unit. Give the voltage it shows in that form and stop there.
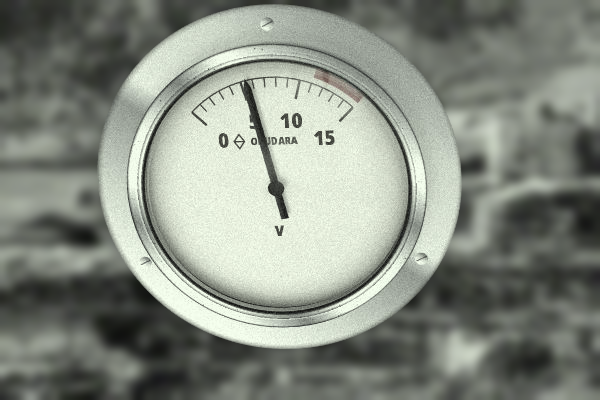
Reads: 5.5; V
